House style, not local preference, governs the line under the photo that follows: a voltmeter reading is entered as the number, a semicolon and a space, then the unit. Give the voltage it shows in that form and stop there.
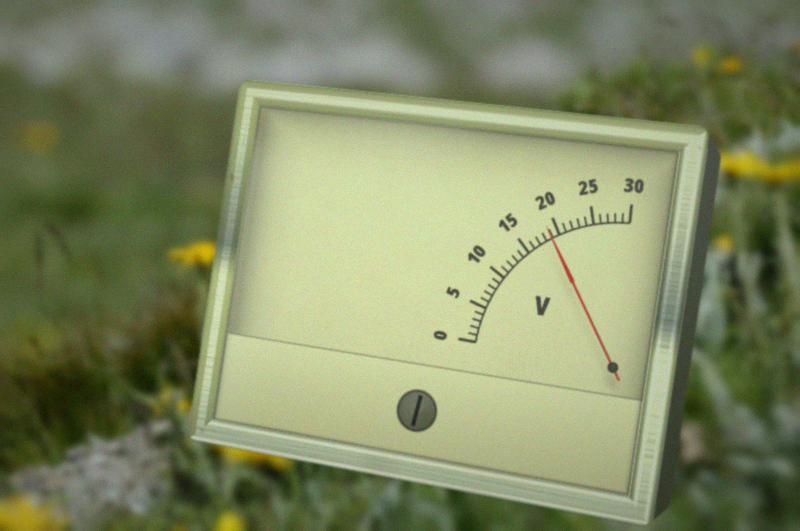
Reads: 19; V
